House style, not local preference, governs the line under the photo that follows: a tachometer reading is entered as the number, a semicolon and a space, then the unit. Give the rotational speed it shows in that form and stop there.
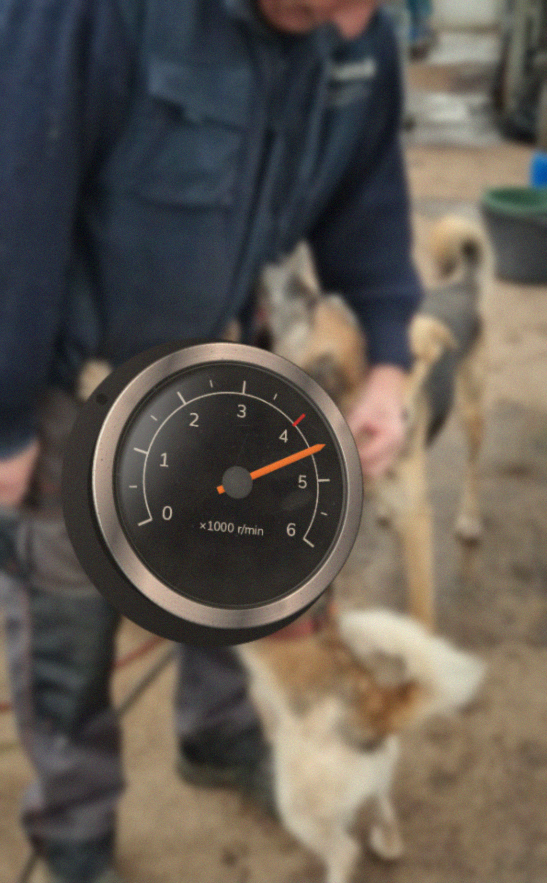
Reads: 4500; rpm
